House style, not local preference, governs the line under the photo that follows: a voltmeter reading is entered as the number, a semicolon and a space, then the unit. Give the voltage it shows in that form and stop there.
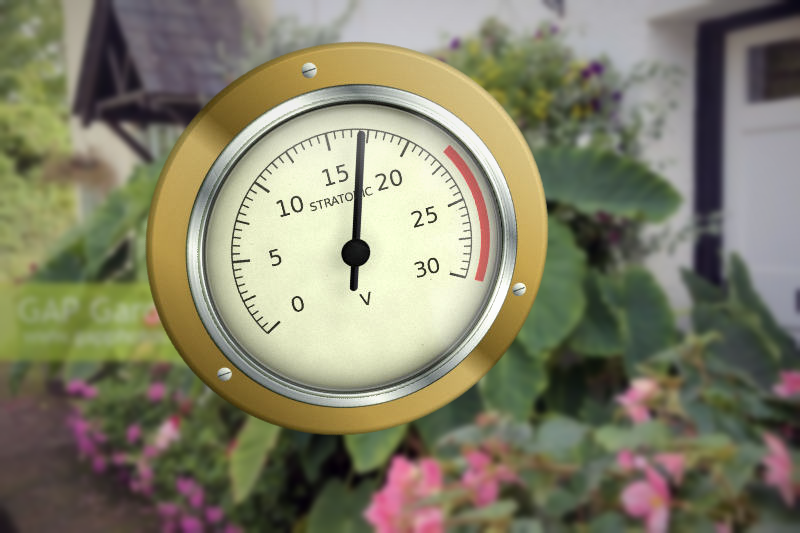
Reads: 17; V
